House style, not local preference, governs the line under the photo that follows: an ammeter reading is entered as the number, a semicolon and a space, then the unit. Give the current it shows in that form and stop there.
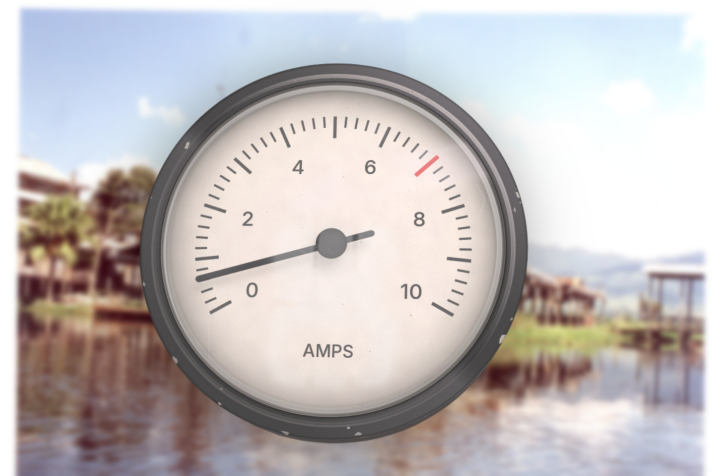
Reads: 0.6; A
